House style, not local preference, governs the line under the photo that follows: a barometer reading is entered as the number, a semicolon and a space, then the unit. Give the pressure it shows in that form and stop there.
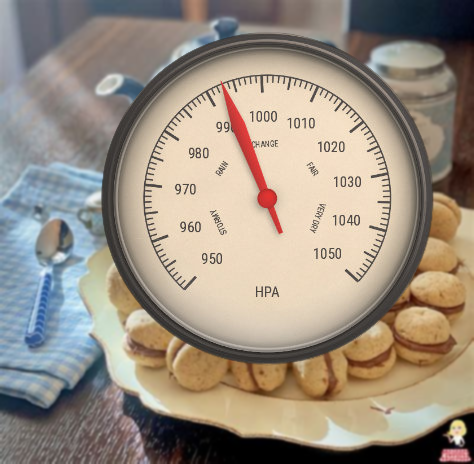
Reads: 993; hPa
